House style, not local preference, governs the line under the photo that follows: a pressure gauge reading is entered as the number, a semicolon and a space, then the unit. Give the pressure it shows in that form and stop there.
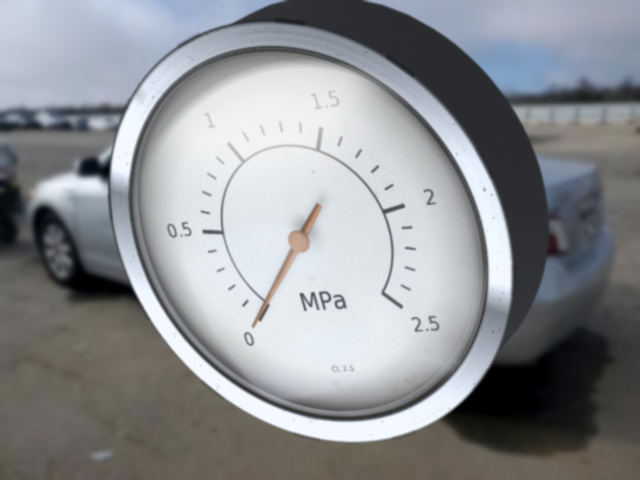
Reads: 0; MPa
